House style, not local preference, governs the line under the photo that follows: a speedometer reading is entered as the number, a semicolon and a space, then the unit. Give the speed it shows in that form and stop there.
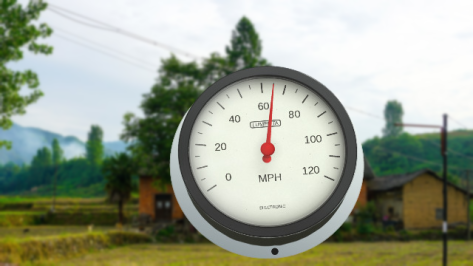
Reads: 65; mph
